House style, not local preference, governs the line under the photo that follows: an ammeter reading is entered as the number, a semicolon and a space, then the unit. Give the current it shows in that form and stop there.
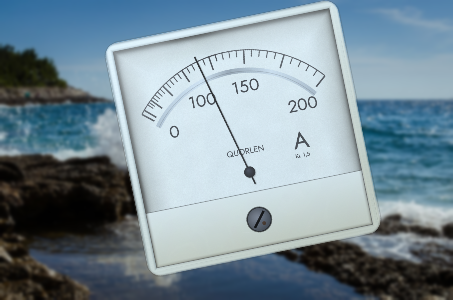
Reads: 115; A
